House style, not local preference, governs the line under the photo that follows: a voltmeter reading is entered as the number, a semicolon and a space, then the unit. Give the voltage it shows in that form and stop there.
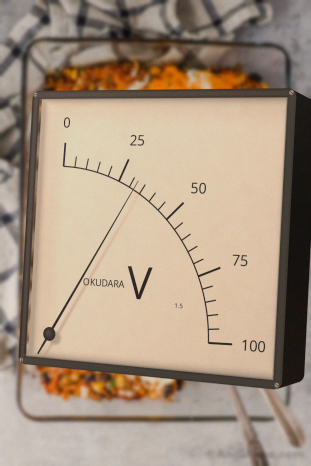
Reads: 32.5; V
